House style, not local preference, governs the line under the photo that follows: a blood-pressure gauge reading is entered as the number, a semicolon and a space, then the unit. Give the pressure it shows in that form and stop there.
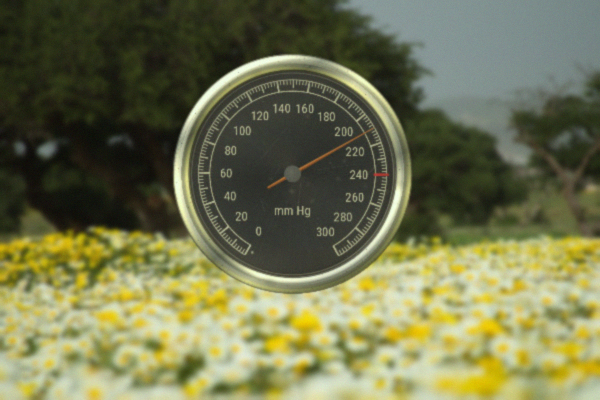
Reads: 210; mmHg
